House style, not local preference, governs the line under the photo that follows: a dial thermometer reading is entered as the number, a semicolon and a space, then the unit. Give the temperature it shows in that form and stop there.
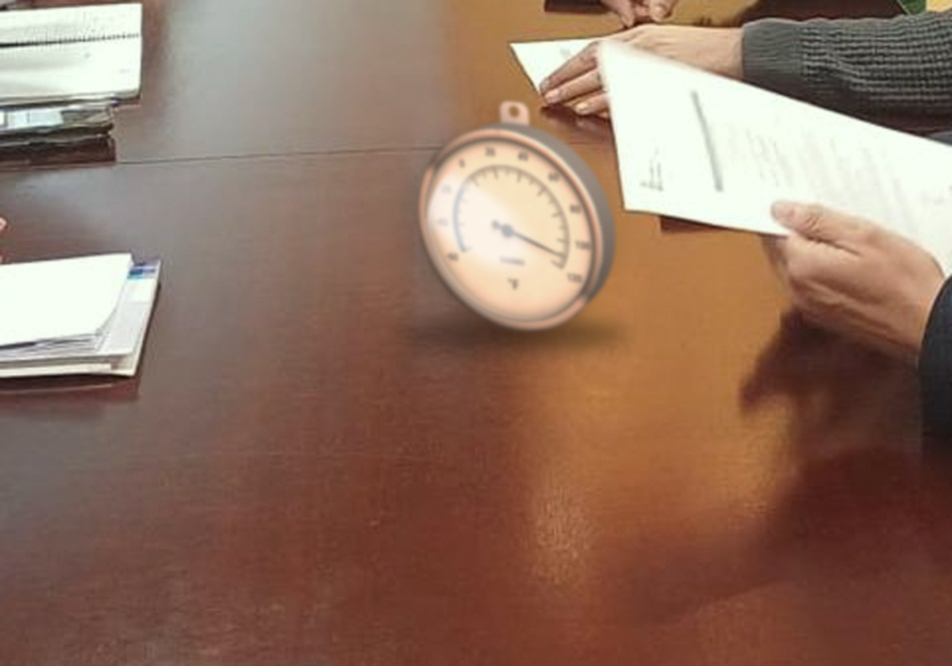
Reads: 110; °F
